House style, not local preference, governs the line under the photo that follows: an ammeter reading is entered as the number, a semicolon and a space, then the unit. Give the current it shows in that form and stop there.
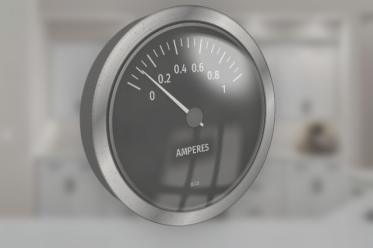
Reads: 0.1; A
